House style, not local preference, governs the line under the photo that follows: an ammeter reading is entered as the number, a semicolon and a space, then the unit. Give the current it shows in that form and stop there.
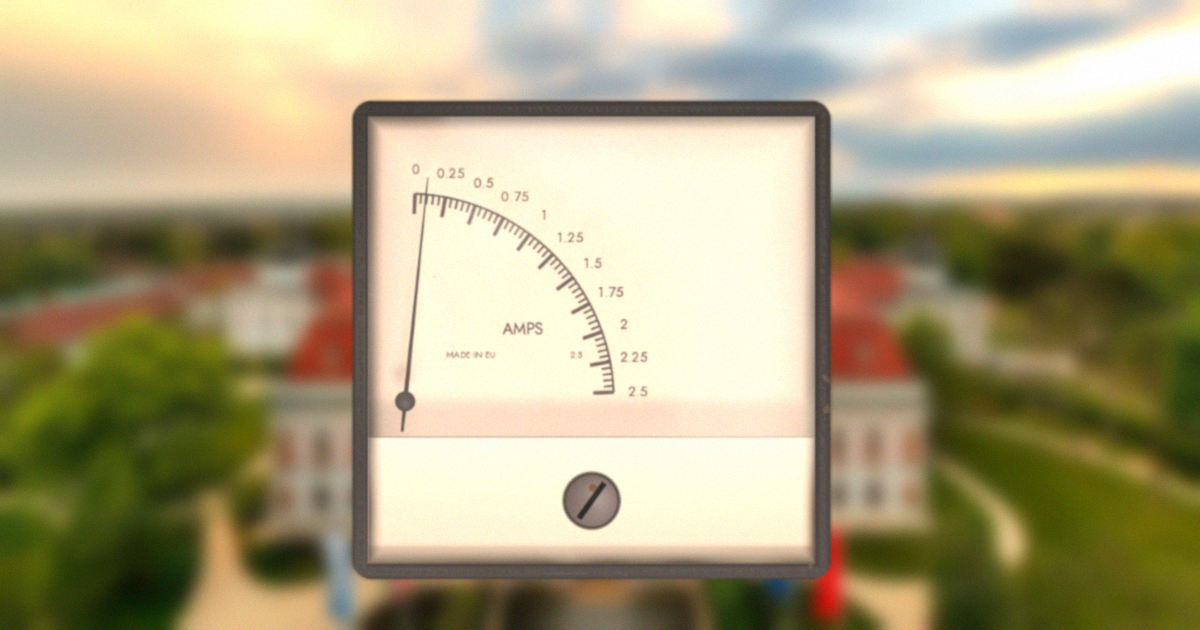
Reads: 0.1; A
